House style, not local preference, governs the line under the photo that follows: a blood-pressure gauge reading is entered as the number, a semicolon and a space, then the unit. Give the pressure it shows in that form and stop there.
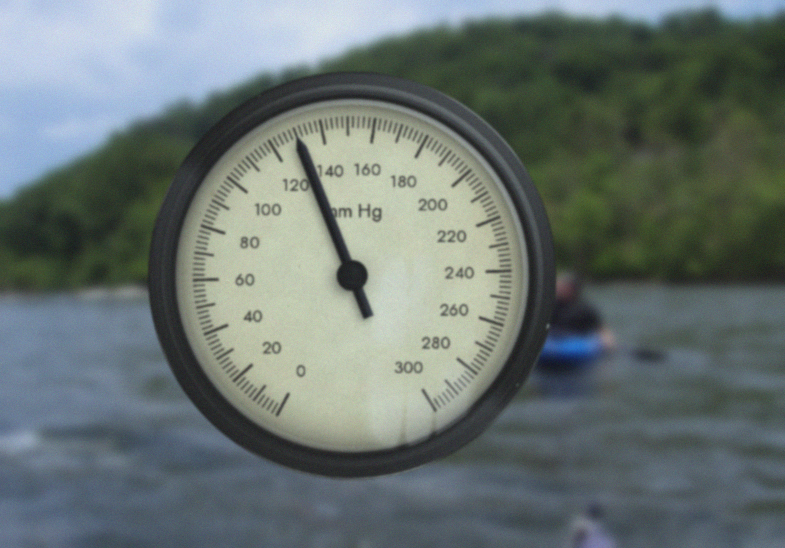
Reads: 130; mmHg
